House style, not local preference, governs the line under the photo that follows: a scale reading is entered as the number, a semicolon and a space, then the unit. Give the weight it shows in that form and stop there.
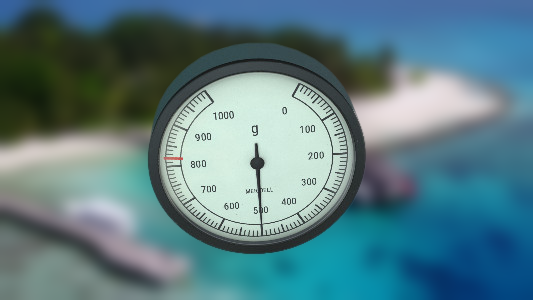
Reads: 500; g
